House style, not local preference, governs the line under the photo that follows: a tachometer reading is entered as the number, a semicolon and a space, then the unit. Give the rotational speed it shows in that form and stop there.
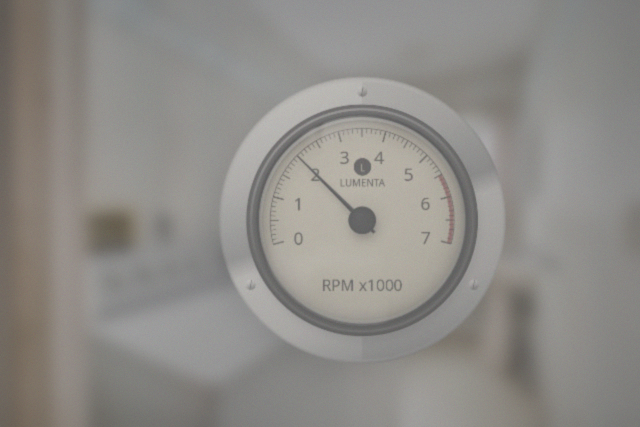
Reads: 2000; rpm
